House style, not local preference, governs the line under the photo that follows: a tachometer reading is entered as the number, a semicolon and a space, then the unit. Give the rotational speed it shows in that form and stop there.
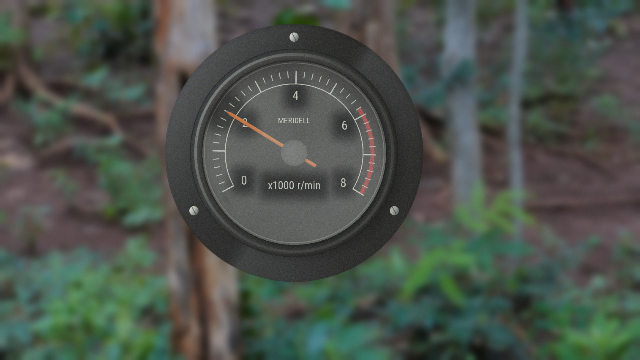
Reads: 2000; rpm
